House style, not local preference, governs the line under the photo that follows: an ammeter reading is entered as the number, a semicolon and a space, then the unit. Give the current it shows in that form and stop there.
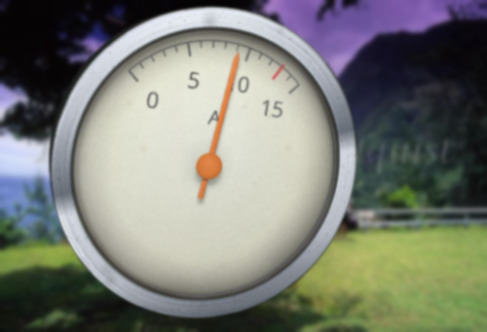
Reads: 9; A
